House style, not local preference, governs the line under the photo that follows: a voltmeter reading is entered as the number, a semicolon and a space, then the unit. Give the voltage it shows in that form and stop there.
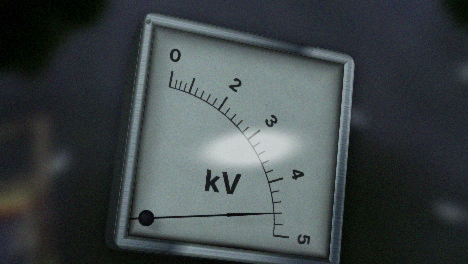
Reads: 4.6; kV
